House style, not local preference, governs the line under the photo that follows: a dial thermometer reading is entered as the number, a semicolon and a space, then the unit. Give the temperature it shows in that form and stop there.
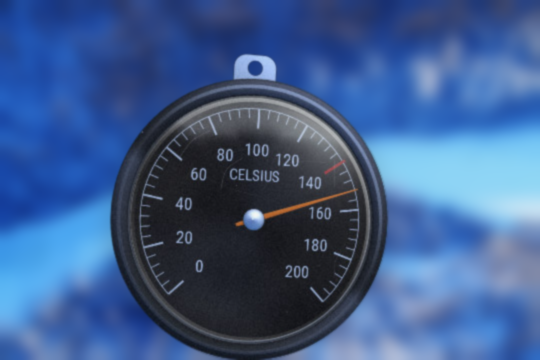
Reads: 152; °C
